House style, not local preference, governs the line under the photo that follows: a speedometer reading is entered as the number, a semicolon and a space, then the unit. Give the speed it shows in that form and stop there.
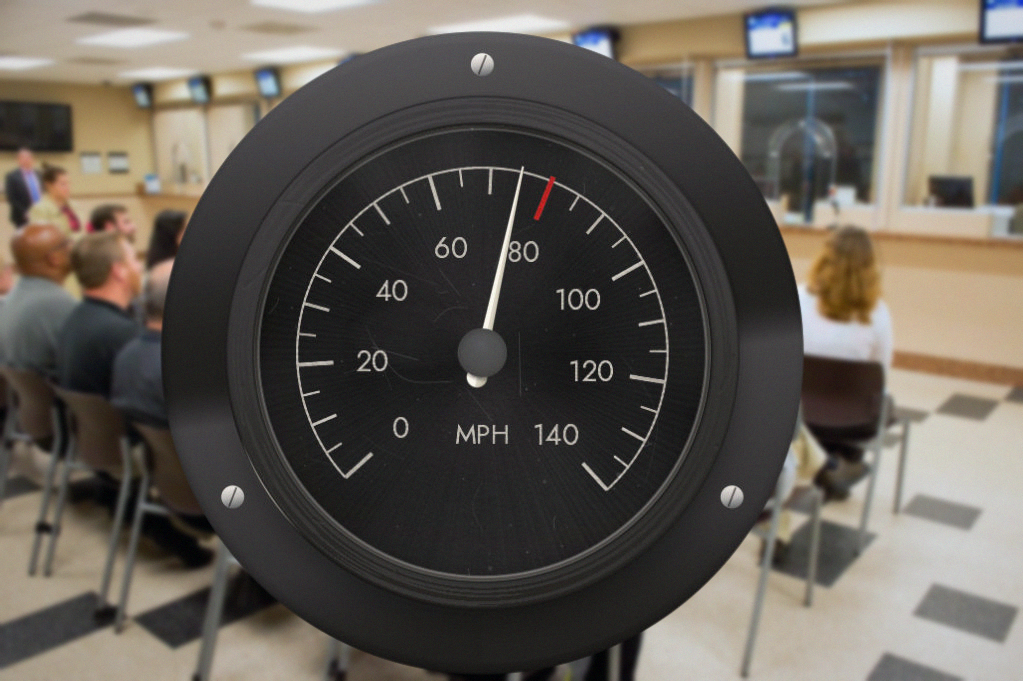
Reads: 75; mph
